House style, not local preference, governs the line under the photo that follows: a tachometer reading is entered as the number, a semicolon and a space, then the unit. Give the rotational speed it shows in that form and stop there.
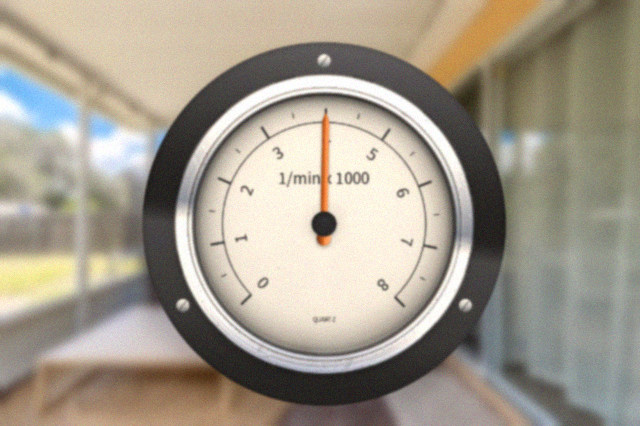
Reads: 4000; rpm
